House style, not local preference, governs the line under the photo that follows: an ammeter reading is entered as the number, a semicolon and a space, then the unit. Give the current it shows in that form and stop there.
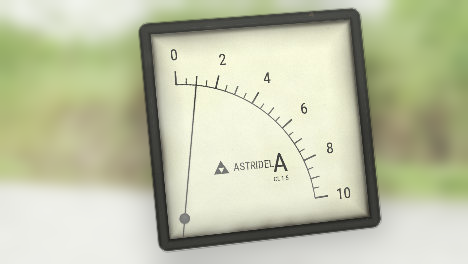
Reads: 1; A
